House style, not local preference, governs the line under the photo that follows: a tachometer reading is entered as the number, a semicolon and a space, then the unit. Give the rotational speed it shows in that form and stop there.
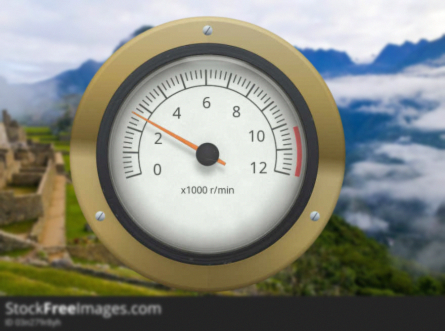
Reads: 2600; rpm
